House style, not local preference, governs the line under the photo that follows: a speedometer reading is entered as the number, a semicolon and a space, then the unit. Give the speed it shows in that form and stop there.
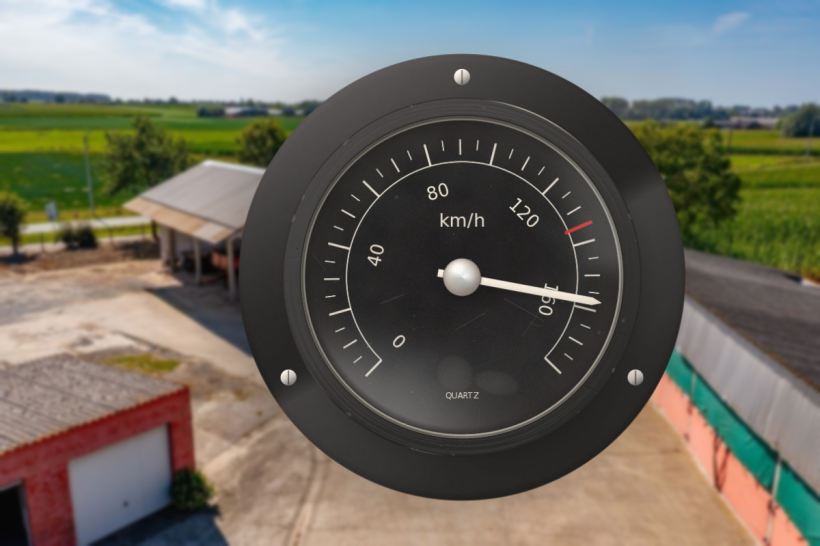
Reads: 157.5; km/h
